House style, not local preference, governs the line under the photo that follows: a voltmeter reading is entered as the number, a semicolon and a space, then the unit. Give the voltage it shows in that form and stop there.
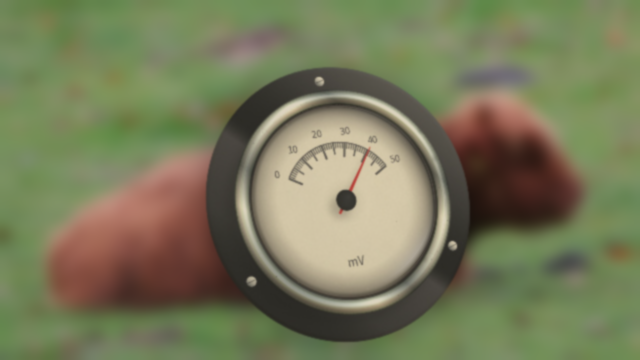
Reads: 40; mV
